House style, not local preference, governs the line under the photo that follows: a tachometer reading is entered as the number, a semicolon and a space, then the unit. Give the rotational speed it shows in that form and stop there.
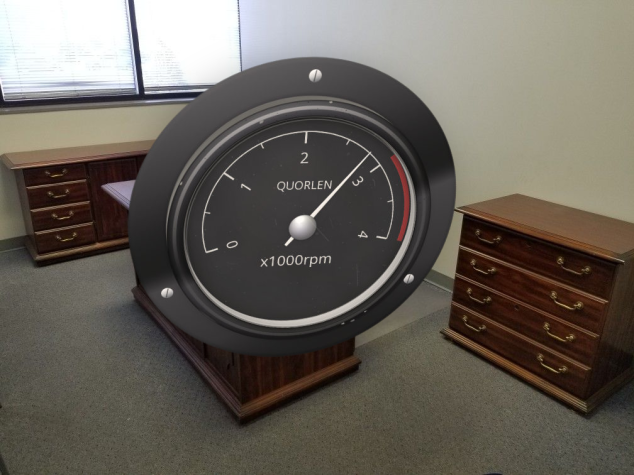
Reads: 2750; rpm
